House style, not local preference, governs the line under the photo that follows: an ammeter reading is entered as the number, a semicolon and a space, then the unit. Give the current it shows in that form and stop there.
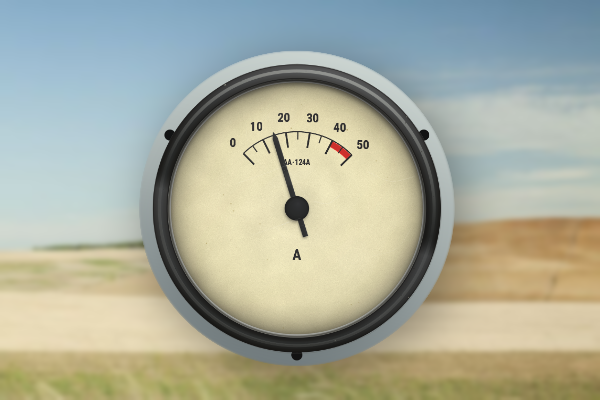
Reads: 15; A
